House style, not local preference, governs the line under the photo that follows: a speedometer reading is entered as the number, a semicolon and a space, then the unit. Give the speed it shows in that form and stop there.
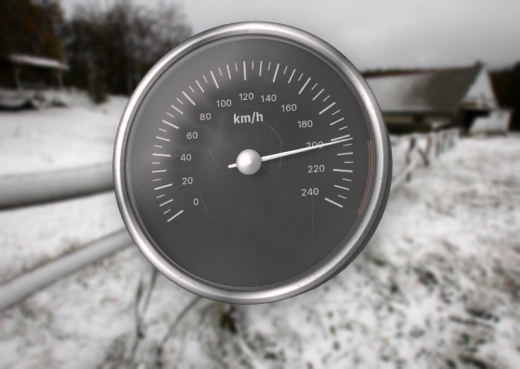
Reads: 202.5; km/h
